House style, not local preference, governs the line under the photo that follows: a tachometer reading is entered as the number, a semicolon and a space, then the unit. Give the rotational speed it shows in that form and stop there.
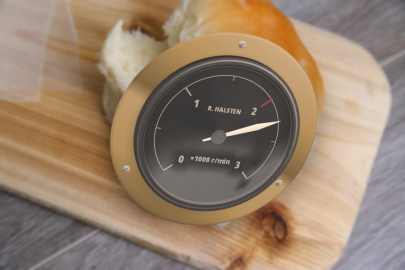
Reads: 2250; rpm
